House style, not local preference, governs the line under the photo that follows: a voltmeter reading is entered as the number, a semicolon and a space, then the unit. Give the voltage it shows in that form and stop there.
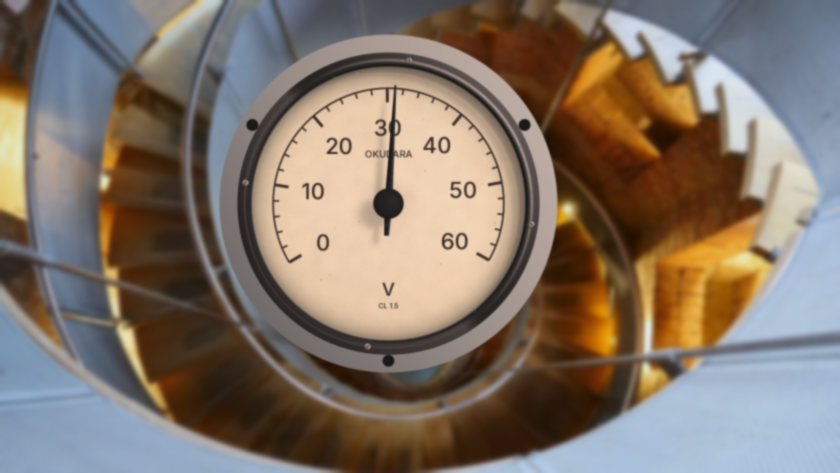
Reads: 31; V
